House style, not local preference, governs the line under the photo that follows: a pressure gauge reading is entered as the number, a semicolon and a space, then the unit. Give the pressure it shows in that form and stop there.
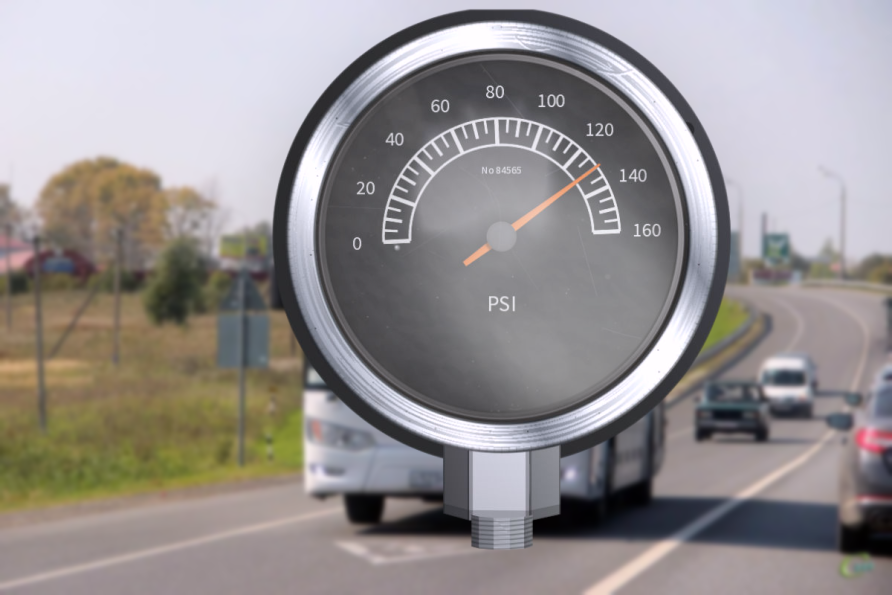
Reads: 130; psi
